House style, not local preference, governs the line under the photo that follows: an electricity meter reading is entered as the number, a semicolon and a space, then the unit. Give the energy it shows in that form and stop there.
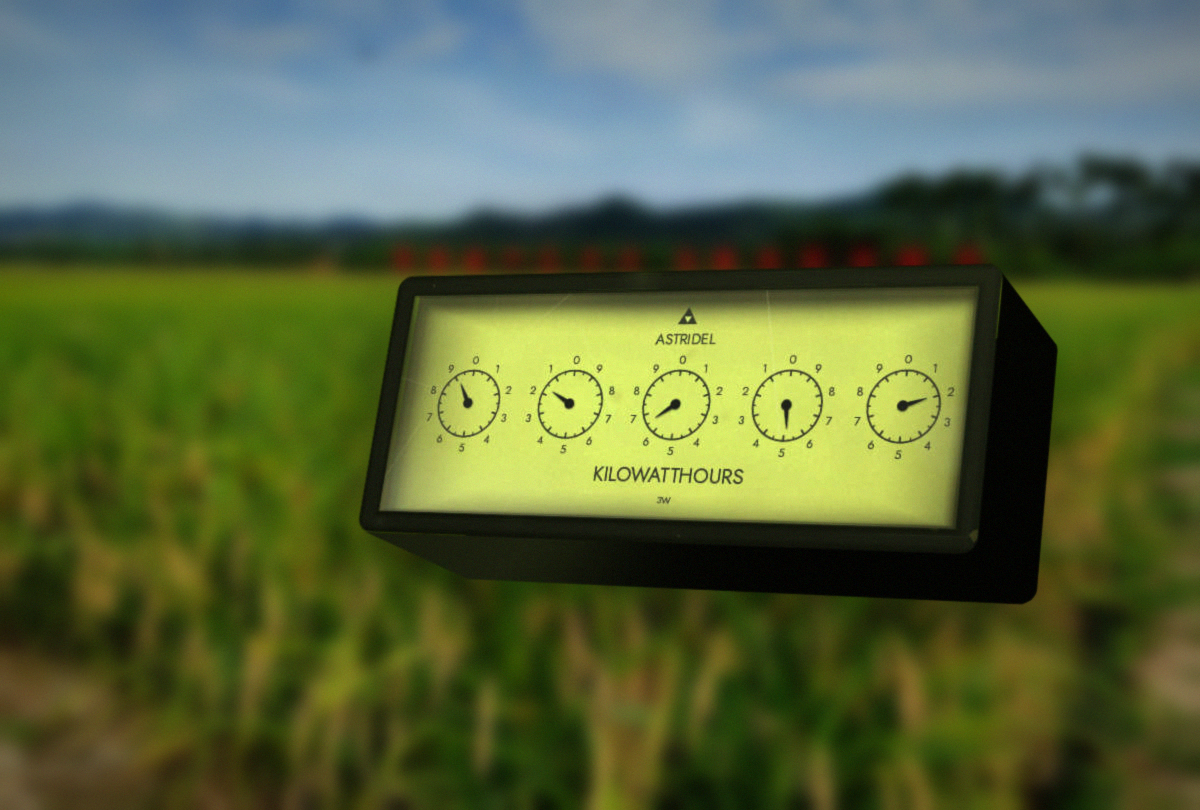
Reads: 91652; kWh
